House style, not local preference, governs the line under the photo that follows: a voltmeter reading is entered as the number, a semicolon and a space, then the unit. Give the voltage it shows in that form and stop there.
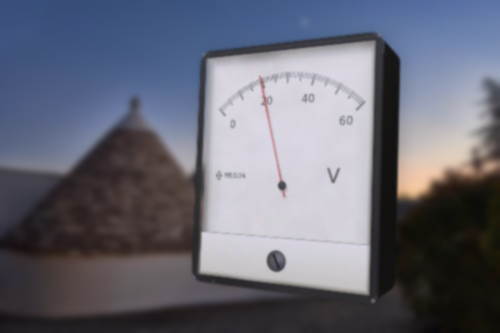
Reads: 20; V
